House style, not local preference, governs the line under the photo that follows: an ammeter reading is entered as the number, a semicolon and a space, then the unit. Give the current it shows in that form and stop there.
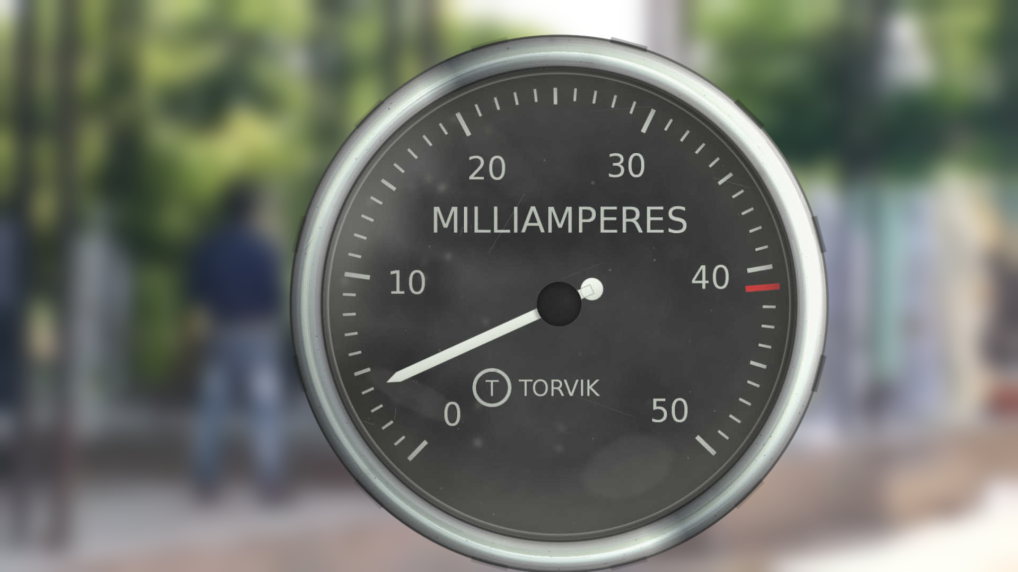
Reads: 4; mA
